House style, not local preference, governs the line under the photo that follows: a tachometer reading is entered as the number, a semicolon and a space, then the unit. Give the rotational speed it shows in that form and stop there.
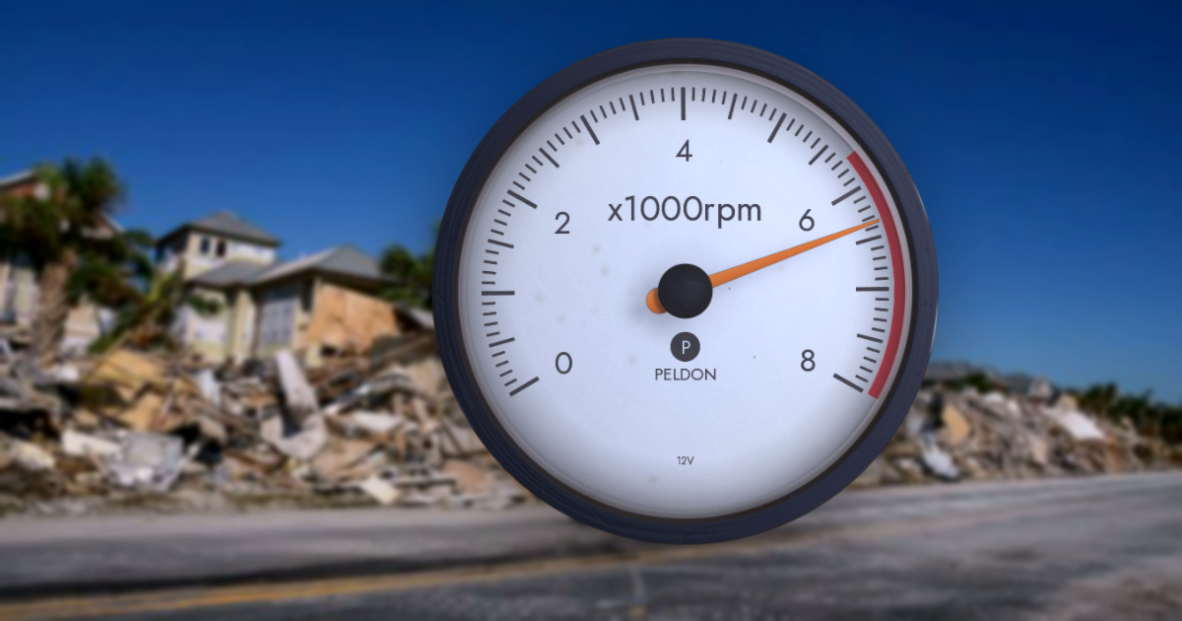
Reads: 6350; rpm
